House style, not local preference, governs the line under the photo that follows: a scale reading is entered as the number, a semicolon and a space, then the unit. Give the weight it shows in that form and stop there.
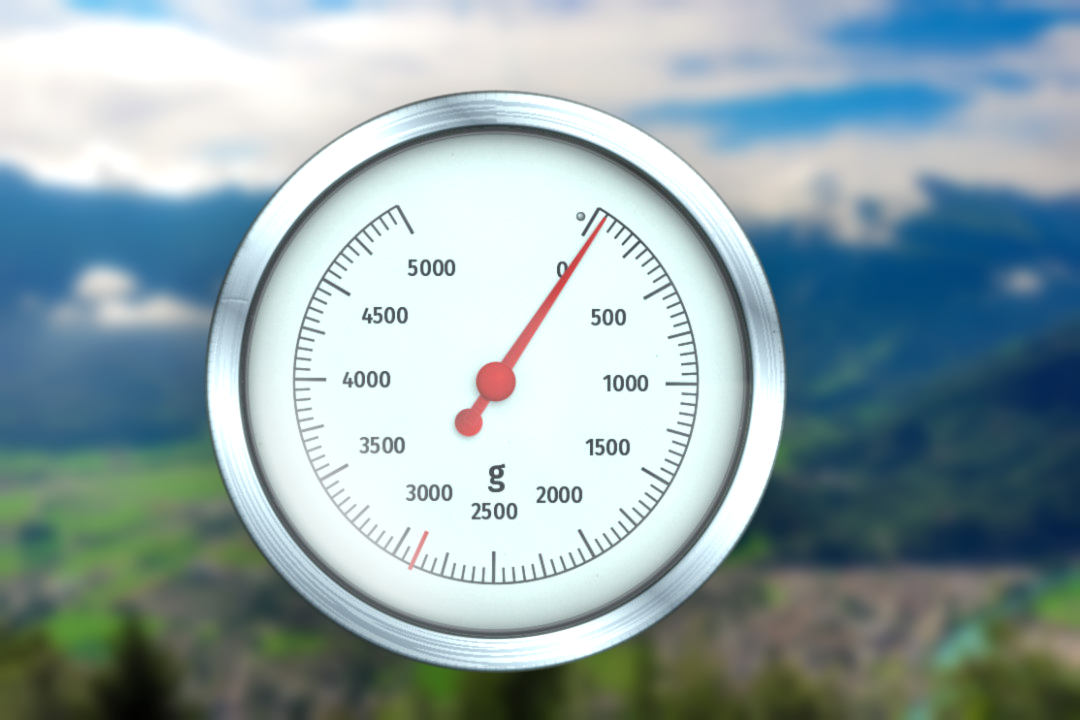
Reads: 50; g
